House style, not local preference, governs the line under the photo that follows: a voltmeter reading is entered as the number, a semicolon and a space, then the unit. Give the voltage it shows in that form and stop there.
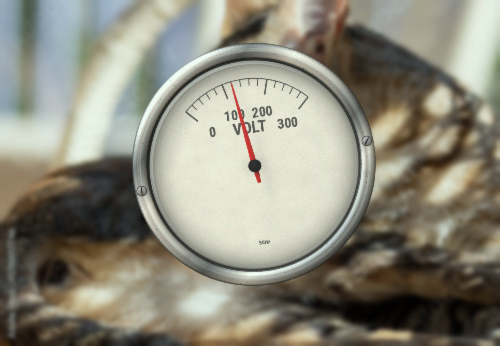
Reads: 120; V
